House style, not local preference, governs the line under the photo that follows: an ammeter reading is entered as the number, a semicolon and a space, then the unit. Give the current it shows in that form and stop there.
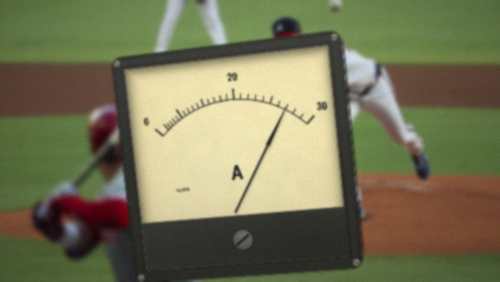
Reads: 27; A
